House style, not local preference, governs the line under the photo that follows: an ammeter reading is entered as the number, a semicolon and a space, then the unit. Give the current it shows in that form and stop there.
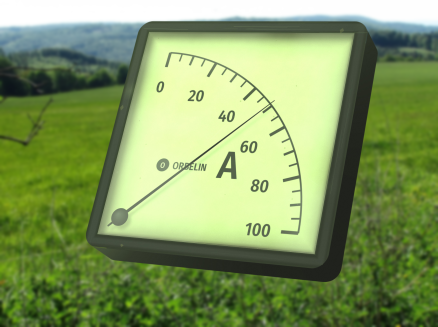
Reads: 50; A
